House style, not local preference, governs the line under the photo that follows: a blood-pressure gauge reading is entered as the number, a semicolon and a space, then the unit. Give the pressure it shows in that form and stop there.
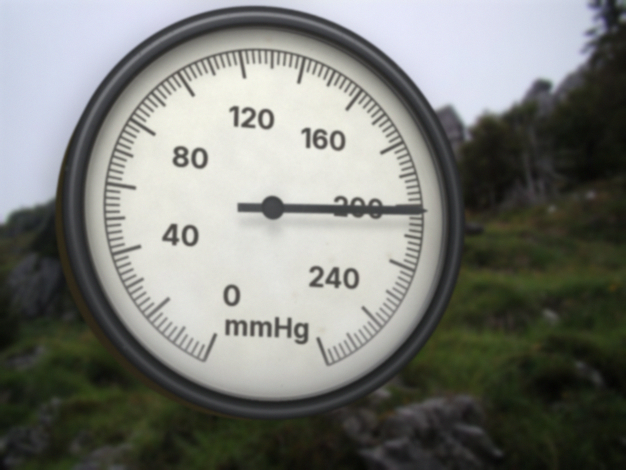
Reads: 202; mmHg
